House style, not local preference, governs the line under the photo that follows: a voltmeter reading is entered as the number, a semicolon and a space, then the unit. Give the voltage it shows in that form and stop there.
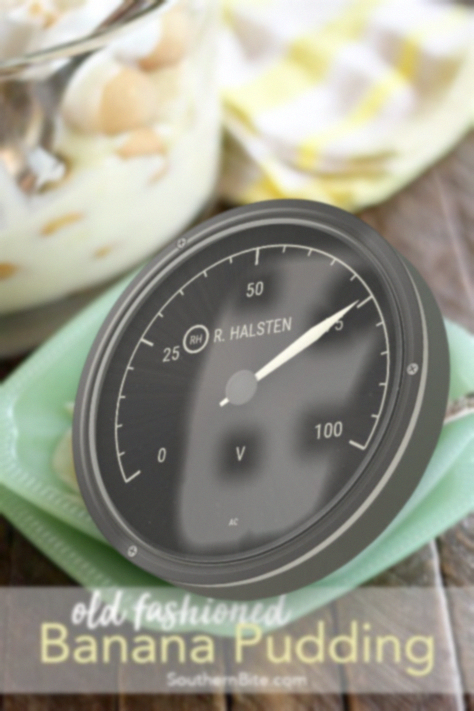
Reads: 75; V
